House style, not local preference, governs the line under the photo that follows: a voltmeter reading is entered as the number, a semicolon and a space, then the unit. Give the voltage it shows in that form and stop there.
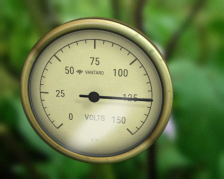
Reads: 125; V
